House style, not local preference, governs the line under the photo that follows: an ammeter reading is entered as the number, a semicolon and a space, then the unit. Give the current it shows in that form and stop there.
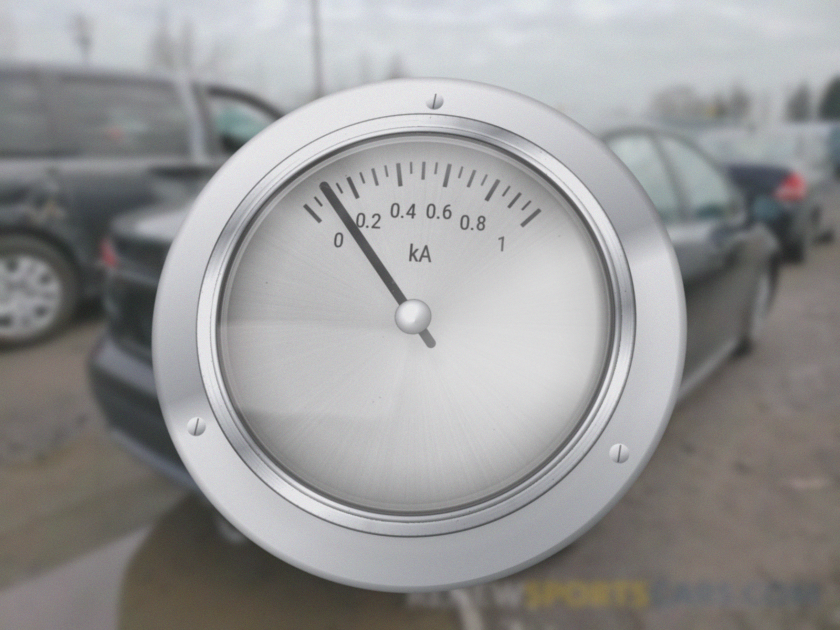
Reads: 0.1; kA
